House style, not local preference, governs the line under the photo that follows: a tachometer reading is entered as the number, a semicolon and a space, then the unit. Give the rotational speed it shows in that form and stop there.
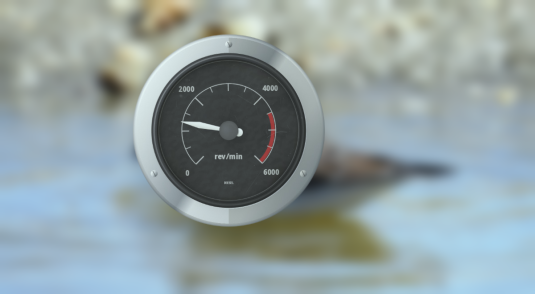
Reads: 1250; rpm
